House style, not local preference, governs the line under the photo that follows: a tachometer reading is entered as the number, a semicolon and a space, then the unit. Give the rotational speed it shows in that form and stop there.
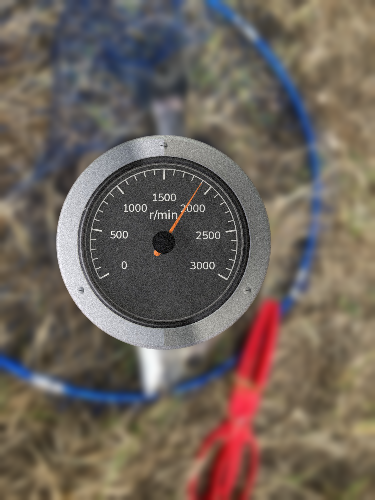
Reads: 1900; rpm
